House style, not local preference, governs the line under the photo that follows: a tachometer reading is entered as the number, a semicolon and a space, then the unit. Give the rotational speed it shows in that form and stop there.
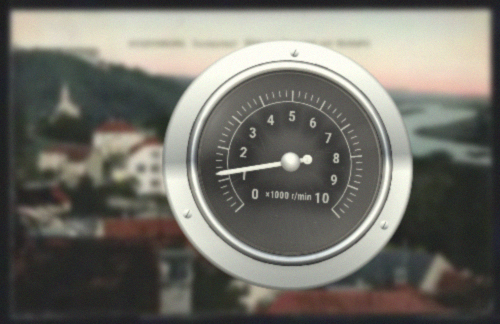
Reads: 1200; rpm
